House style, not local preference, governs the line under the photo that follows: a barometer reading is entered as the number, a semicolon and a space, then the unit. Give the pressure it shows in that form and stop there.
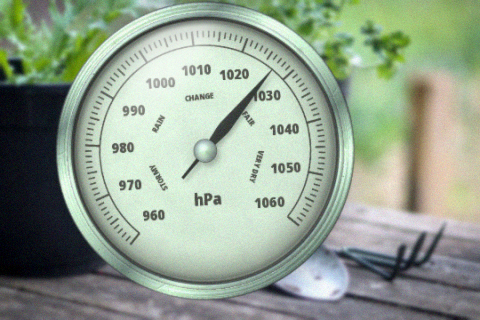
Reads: 1027; hPa
